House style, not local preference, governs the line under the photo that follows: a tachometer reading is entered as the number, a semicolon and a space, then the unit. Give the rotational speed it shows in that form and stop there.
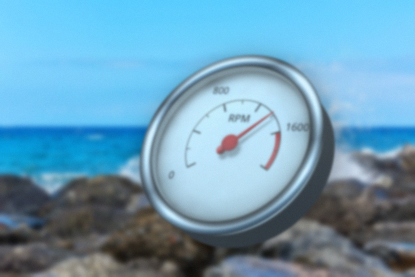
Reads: 1400; rpm
